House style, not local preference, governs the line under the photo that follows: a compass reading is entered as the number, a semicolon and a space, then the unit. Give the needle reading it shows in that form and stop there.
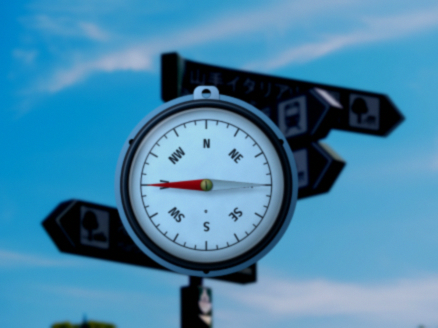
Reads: 270; °
